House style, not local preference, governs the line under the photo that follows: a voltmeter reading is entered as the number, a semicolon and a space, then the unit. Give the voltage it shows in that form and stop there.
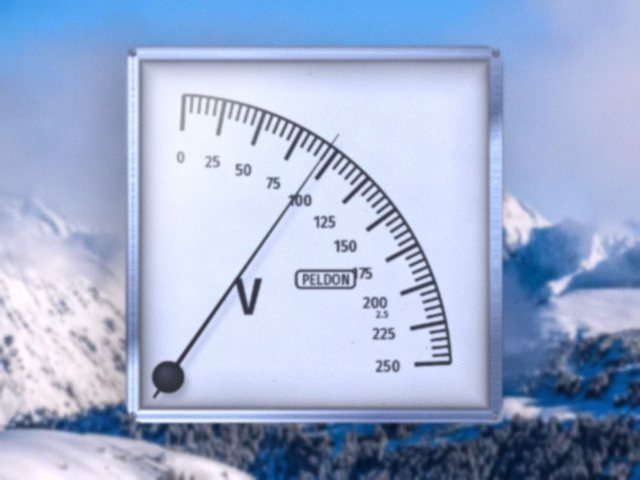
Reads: 95; V
